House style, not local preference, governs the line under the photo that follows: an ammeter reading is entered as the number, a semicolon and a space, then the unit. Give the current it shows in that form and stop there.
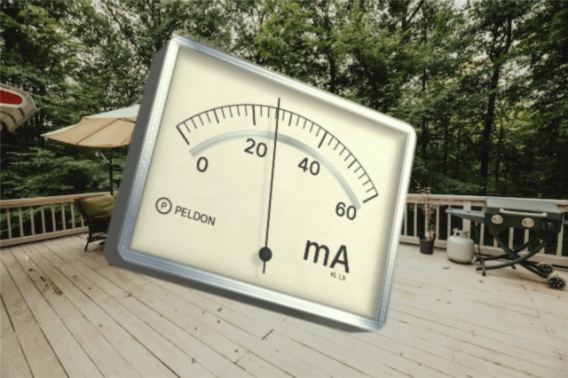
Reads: 26; mA
